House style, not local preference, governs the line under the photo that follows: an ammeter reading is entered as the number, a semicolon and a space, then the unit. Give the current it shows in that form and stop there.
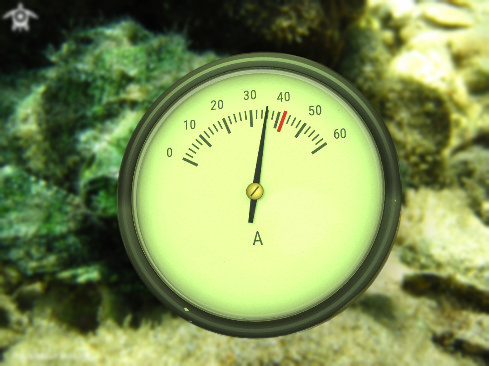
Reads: 36; A
